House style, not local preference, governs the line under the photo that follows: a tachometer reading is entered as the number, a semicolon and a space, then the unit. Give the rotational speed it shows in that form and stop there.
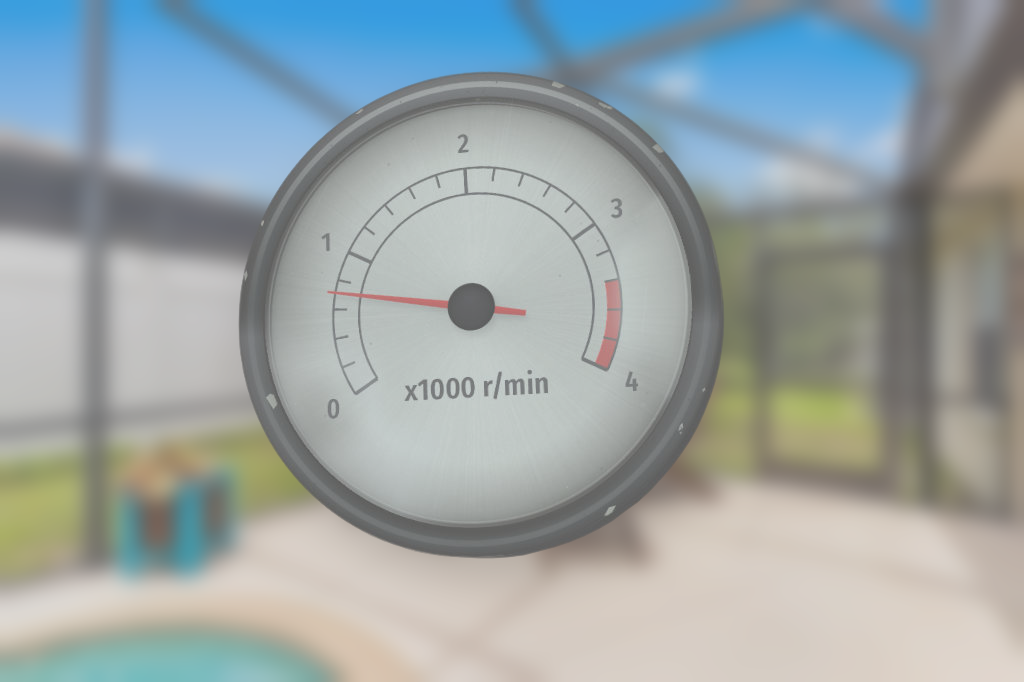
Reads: 700; rpm
